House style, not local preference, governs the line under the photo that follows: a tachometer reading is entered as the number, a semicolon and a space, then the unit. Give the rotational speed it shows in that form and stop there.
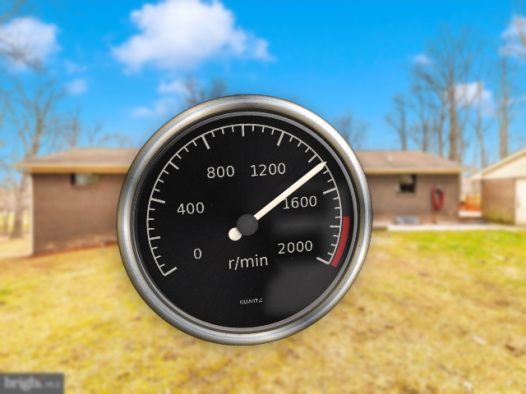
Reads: 1450; rpm
